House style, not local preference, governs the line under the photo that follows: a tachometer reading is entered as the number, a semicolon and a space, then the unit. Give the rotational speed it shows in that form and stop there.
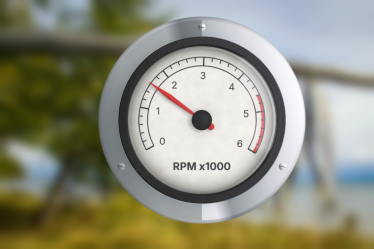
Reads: 1600; rpm
